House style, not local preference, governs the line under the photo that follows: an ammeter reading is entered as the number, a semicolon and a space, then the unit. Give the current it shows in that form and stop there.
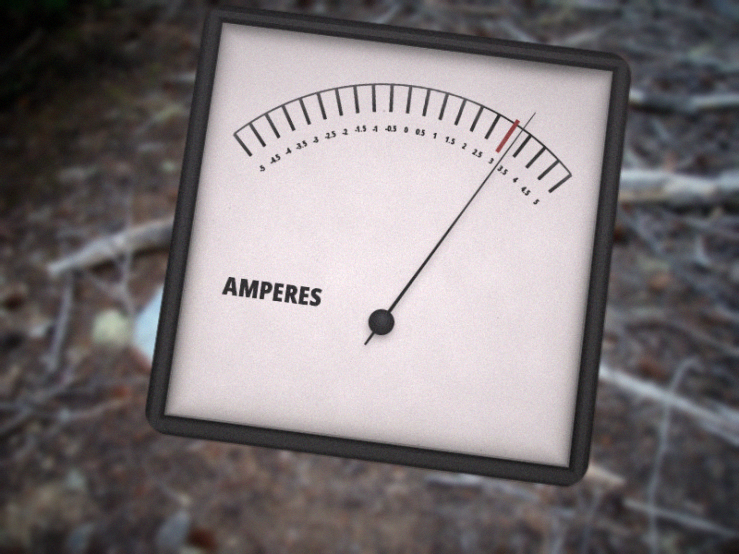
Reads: 3.25; A
